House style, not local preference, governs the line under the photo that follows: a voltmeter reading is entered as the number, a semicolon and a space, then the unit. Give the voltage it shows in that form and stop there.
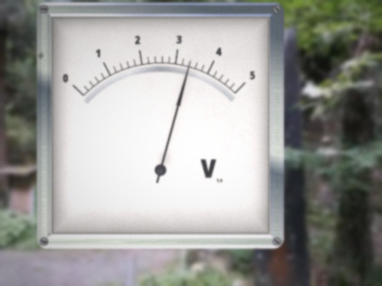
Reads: 3.4; V
